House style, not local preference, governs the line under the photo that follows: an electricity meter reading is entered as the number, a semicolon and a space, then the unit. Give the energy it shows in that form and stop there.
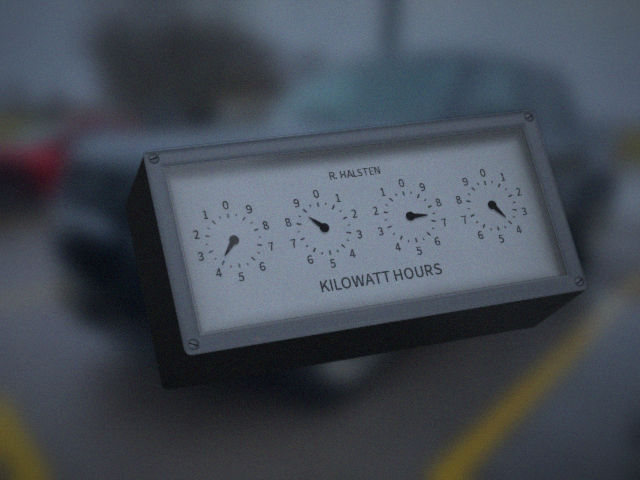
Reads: 3874; kWh
